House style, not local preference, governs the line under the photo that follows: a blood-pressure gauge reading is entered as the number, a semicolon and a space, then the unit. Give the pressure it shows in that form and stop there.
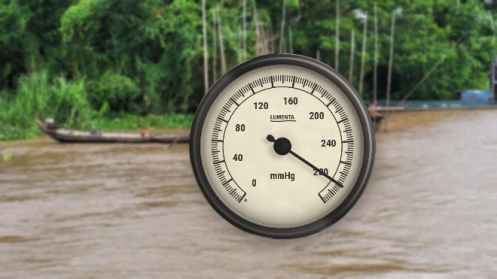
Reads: 280; mmHg
